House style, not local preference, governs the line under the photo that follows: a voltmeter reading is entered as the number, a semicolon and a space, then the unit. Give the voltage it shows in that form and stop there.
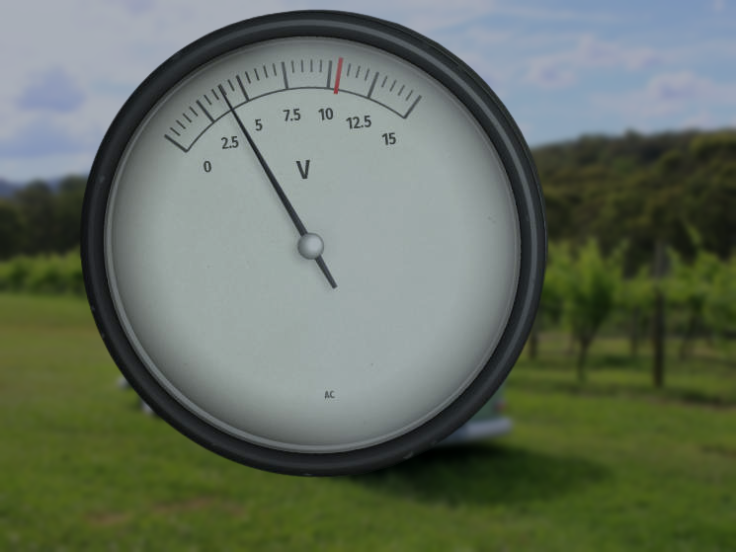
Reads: 4; V
